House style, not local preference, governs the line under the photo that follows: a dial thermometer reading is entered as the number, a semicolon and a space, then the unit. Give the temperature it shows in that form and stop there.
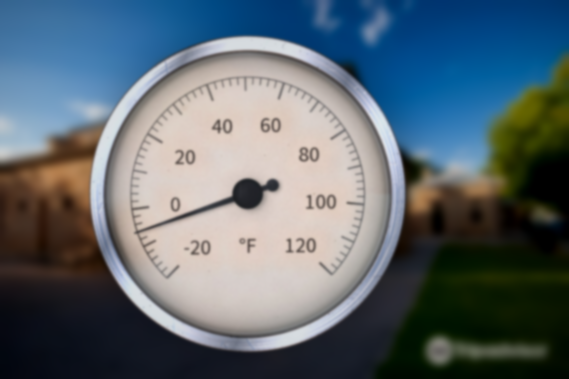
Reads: -6; °F
